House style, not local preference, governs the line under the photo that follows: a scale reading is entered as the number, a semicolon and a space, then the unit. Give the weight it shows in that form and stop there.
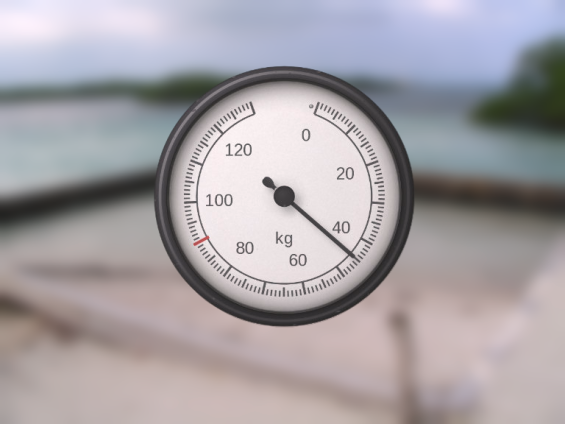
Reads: 45; kg
